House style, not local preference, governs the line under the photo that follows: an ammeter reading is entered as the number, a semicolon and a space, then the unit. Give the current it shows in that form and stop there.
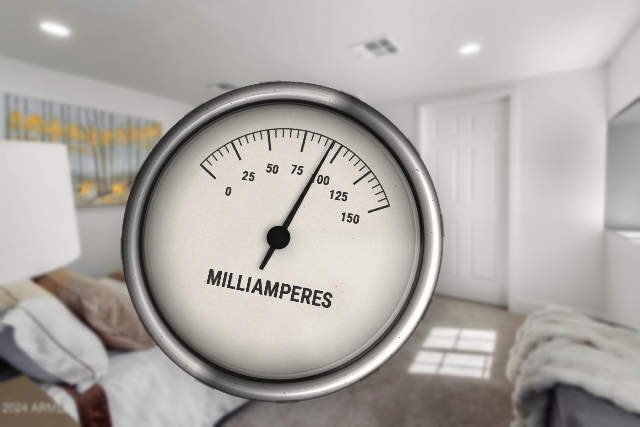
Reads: 95; mA
